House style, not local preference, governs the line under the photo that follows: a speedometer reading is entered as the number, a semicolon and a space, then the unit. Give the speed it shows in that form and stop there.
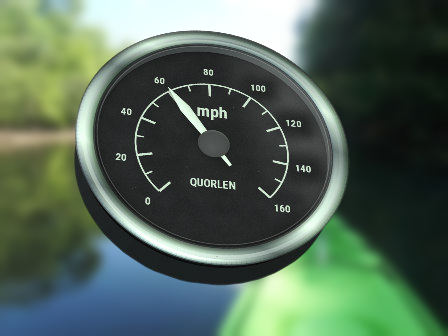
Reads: 60; mph
